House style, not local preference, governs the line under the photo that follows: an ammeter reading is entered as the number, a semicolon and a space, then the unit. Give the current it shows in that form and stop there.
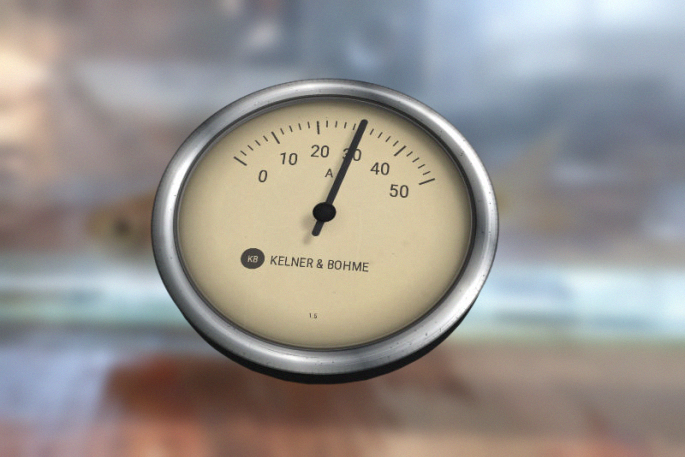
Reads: 30; A
